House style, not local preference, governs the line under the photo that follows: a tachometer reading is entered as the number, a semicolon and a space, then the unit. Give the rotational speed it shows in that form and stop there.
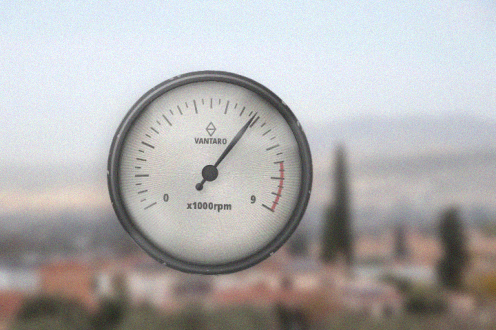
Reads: 5875; rpm
